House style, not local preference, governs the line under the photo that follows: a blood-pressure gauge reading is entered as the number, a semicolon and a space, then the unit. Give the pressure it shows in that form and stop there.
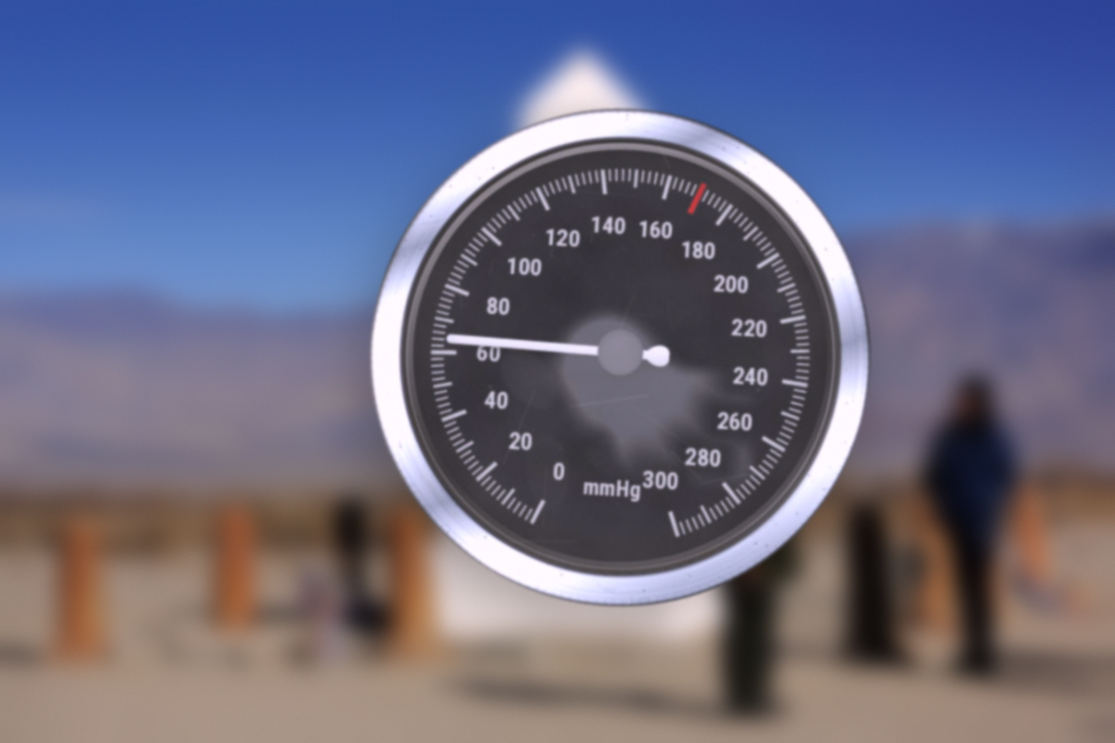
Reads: 64; mmHg
